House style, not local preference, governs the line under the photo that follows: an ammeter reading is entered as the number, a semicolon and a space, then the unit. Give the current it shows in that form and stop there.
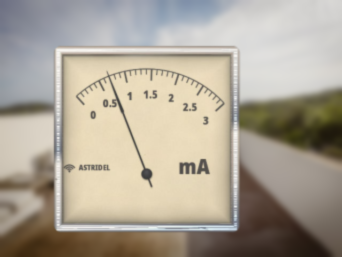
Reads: 0.7; mA
